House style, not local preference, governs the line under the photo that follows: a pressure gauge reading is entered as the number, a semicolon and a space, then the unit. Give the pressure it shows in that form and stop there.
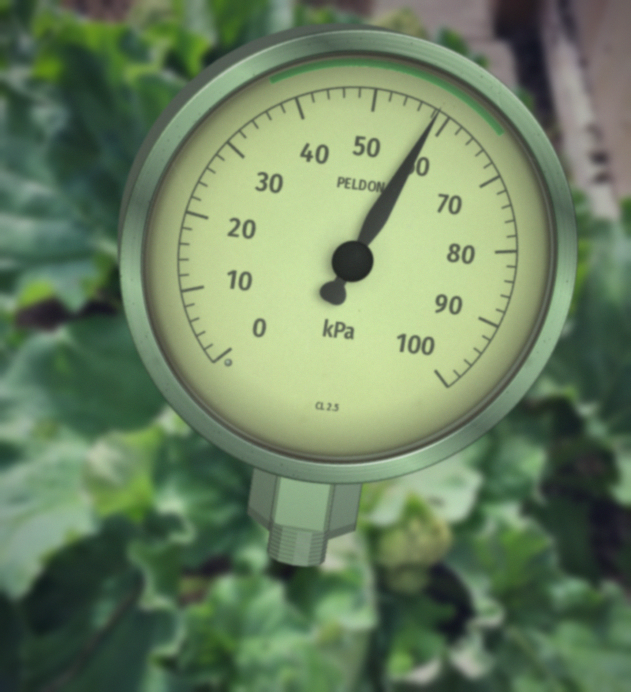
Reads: 58; kPa
